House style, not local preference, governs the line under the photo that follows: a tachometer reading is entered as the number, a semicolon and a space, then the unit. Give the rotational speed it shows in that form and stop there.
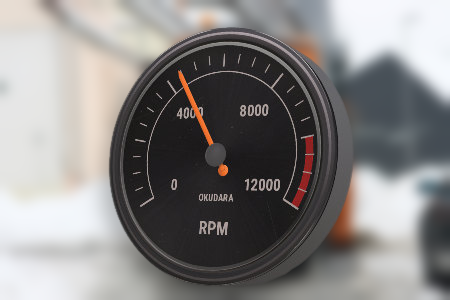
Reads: 4500; rpm
